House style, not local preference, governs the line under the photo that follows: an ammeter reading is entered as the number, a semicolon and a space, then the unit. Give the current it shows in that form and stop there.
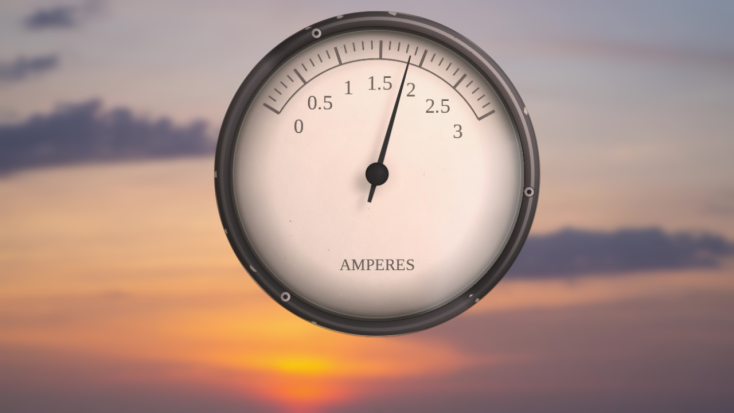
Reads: 1.85; A
